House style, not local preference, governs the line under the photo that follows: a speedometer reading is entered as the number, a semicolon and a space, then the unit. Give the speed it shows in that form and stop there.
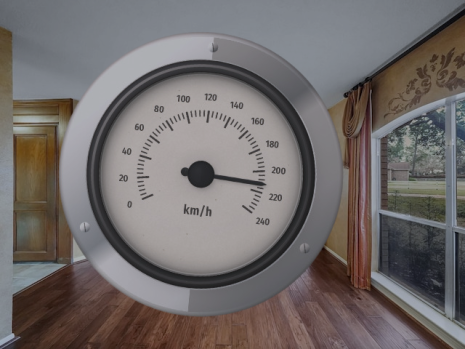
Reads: 212; km/h
